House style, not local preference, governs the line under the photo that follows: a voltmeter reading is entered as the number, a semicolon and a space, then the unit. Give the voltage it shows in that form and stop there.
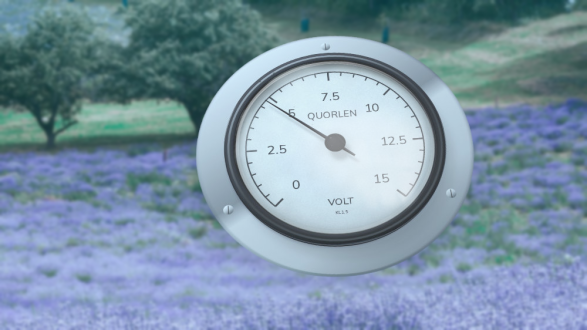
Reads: 4.75; V
